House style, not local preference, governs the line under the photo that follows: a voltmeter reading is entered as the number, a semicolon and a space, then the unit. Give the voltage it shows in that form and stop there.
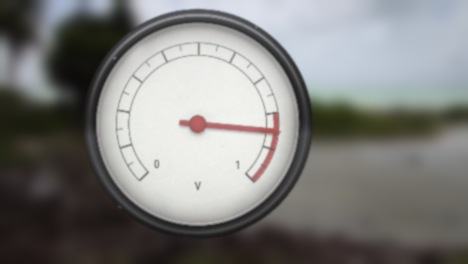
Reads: 0.85; V
